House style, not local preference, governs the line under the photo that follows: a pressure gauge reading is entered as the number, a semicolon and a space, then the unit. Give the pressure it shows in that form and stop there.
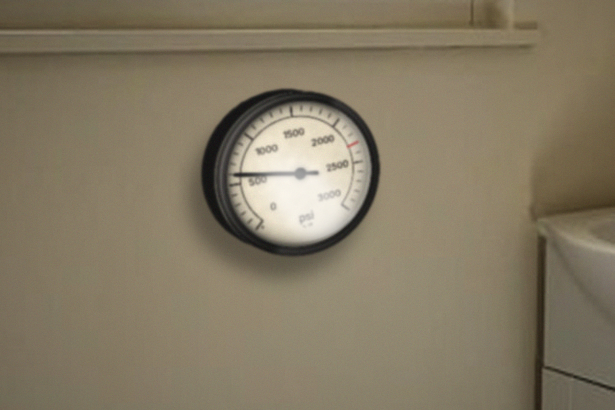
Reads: 600; psi
